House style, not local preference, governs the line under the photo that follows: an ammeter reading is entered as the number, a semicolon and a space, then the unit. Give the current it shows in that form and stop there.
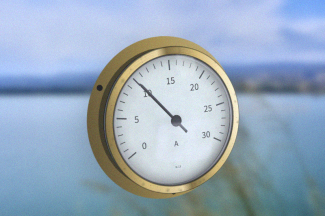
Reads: 10; A
